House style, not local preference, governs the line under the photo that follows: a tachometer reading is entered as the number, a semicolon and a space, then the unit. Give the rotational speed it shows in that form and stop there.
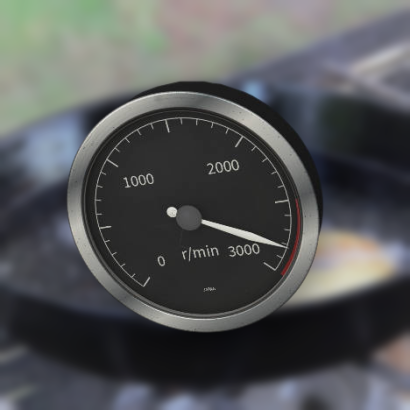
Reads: 2800; rpm
